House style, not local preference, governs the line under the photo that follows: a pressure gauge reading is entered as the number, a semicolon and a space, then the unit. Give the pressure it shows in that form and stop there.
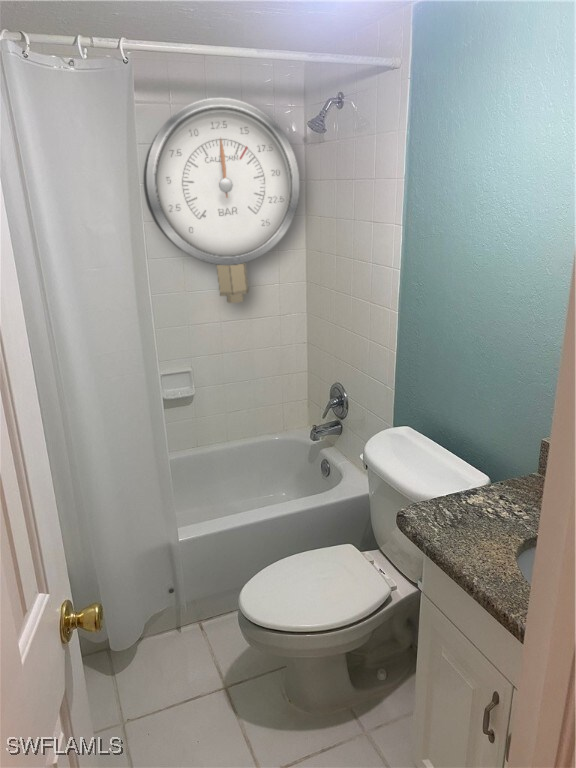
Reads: 12.5; bar
